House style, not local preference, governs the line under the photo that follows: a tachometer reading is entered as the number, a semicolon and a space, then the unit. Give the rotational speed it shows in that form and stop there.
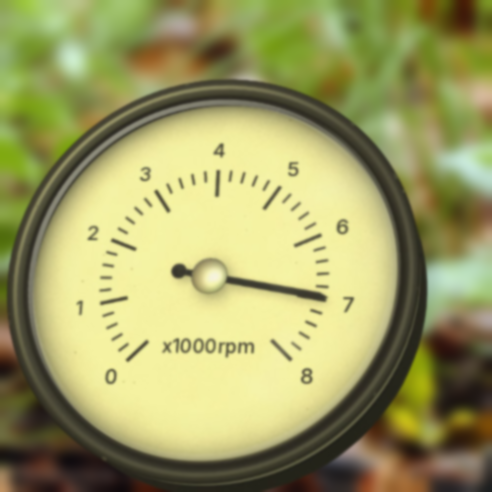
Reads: 7000; rpm
